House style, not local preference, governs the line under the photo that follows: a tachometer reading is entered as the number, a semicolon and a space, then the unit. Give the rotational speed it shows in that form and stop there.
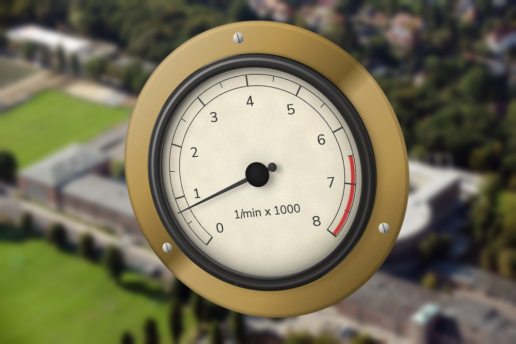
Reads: 750; rpm
